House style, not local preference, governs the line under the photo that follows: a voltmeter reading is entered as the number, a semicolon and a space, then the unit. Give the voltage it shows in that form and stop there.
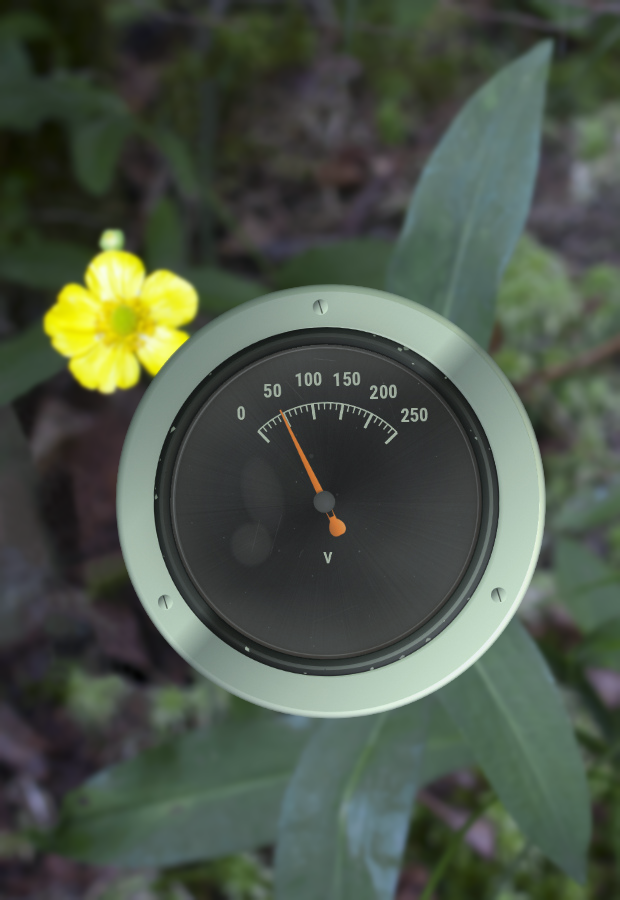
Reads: 50; V
